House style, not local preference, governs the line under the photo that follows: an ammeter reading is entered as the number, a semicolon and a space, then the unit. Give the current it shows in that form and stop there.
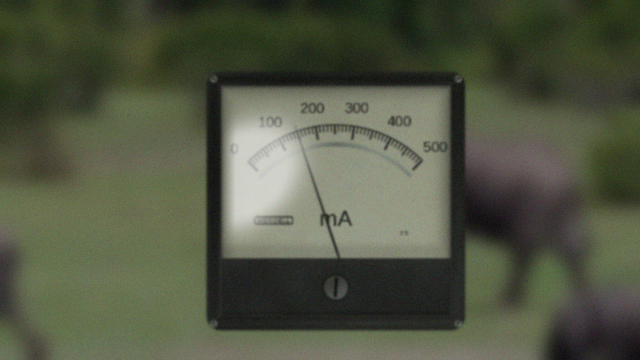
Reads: 150; mA
